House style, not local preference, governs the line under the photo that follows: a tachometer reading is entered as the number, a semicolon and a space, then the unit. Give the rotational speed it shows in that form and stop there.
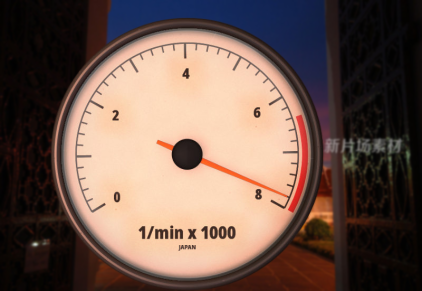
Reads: 7800; rpm
